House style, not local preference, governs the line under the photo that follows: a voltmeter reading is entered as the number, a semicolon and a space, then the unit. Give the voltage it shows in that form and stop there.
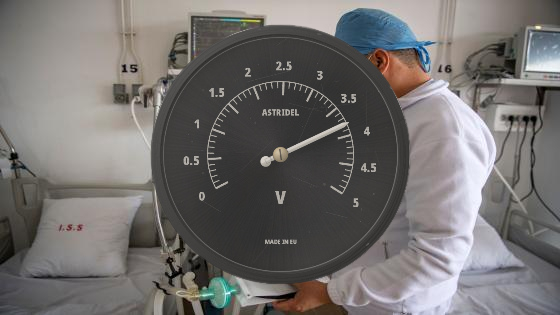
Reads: 3.8; V
